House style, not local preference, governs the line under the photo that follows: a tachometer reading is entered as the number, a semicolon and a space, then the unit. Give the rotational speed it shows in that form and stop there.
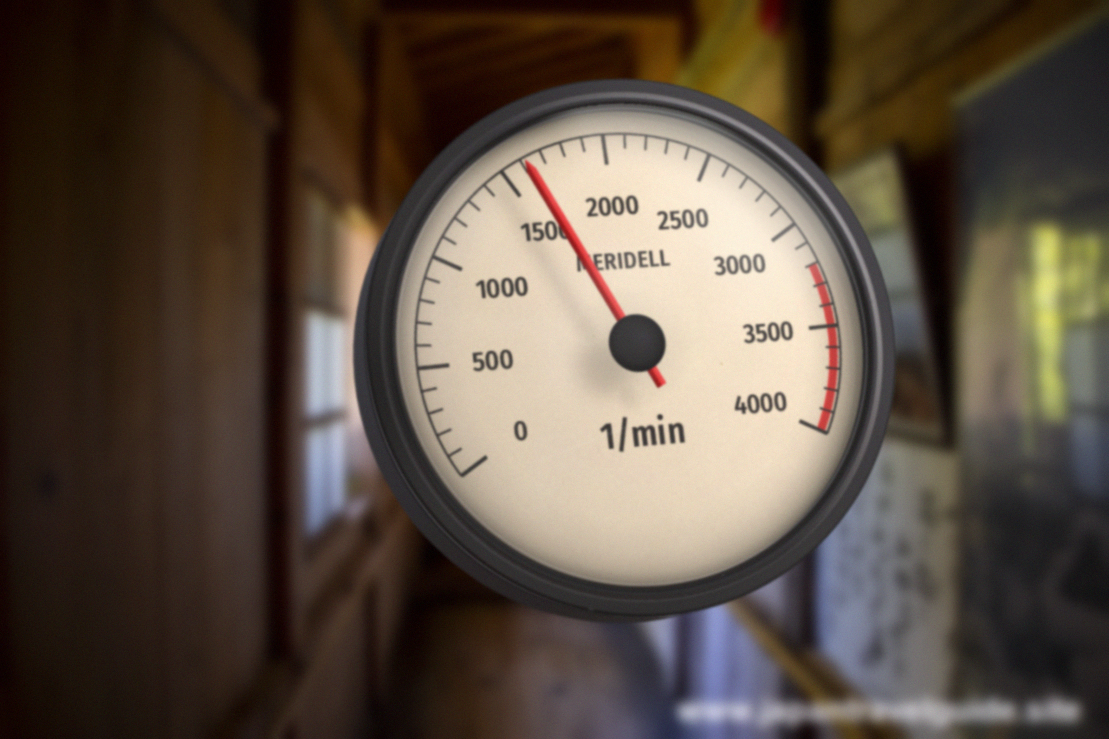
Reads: 1600; rpm
